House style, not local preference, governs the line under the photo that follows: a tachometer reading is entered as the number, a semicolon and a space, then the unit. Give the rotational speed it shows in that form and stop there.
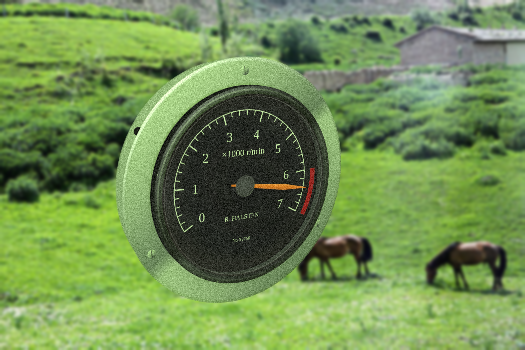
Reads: 6400; rpm
